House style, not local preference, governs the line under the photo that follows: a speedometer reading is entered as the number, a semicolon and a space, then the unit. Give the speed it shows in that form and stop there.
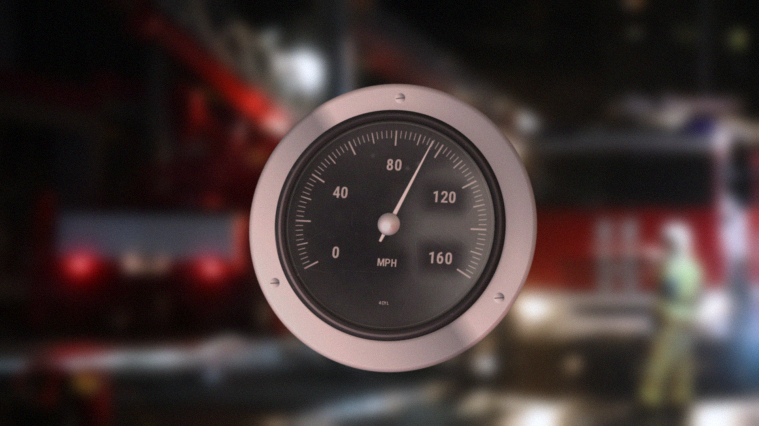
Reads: 96; mph
